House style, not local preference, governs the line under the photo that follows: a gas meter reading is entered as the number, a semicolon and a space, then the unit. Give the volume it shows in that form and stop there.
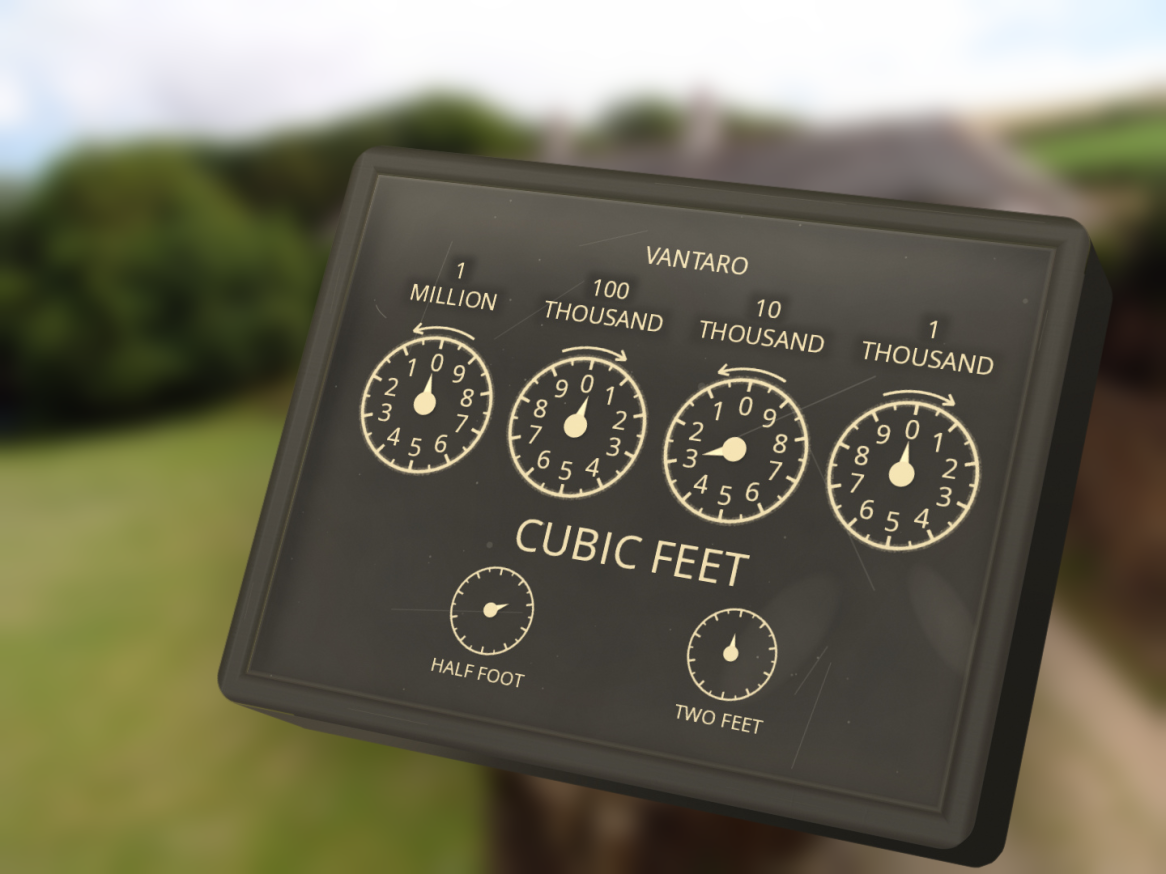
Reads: 3000; ft³
